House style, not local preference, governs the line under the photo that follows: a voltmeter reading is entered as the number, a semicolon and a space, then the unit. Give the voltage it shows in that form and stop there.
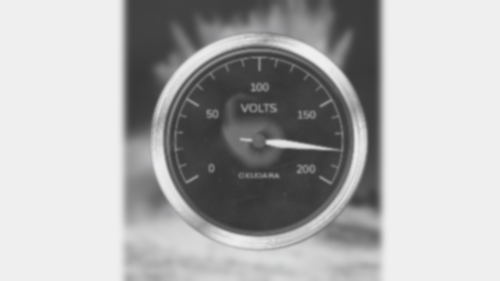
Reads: 180; V
